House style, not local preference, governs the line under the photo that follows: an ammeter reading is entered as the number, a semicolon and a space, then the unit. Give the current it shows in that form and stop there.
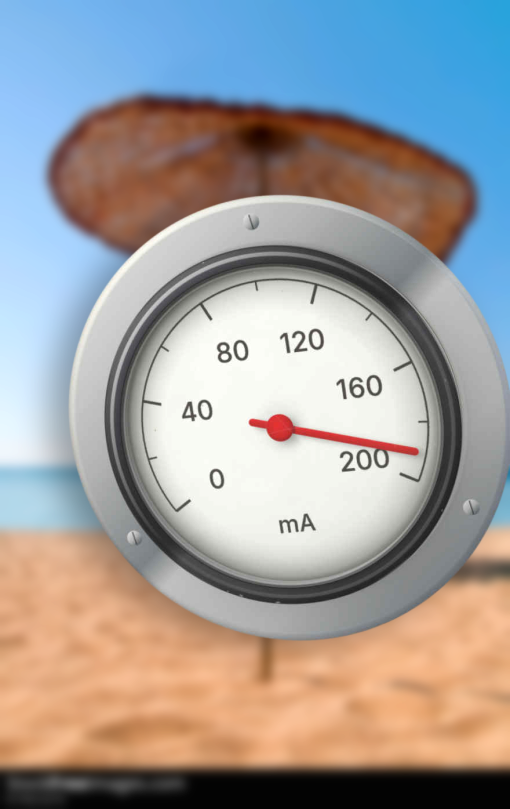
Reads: 190; mA
